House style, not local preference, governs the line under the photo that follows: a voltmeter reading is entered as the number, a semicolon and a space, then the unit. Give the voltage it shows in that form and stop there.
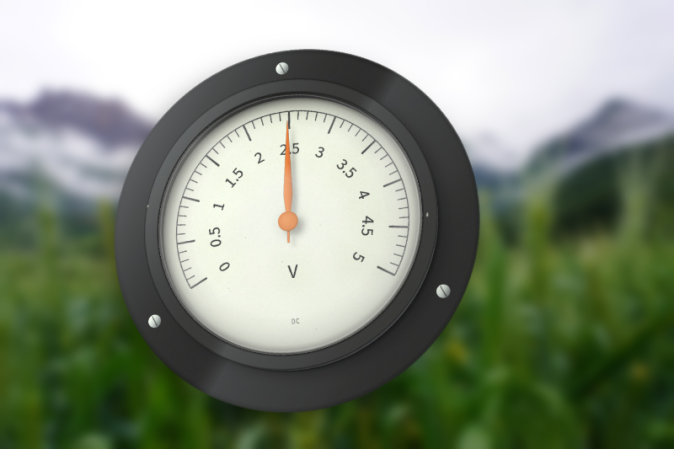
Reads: 2.5; V
